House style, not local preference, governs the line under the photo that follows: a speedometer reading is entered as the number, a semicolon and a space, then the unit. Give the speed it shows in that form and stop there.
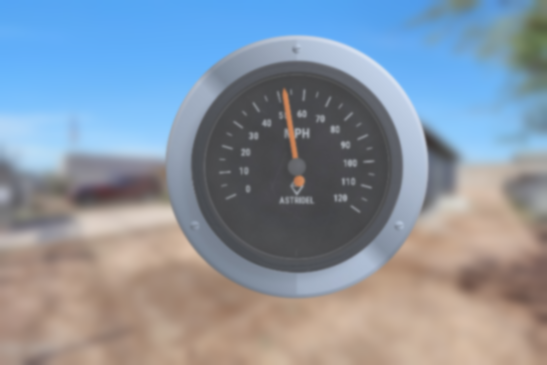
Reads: 52.5; mph
